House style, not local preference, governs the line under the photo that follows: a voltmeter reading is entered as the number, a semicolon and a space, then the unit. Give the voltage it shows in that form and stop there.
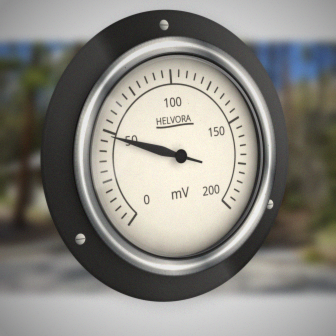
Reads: 47.5; mV
